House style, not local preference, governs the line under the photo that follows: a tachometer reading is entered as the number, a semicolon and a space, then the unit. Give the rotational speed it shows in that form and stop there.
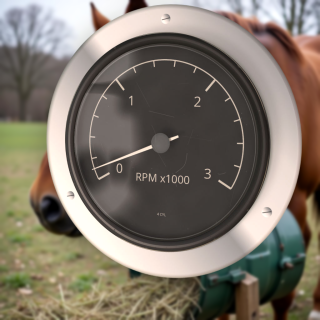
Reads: 100; rpm
